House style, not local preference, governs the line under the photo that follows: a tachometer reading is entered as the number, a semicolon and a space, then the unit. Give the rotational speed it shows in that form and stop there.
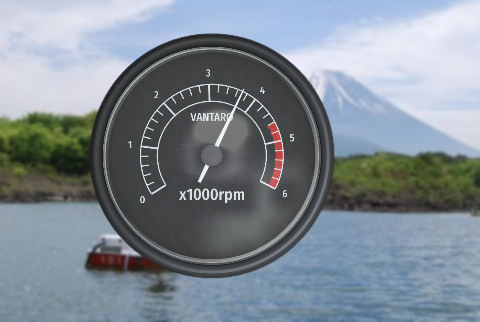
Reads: 3700; rpm
